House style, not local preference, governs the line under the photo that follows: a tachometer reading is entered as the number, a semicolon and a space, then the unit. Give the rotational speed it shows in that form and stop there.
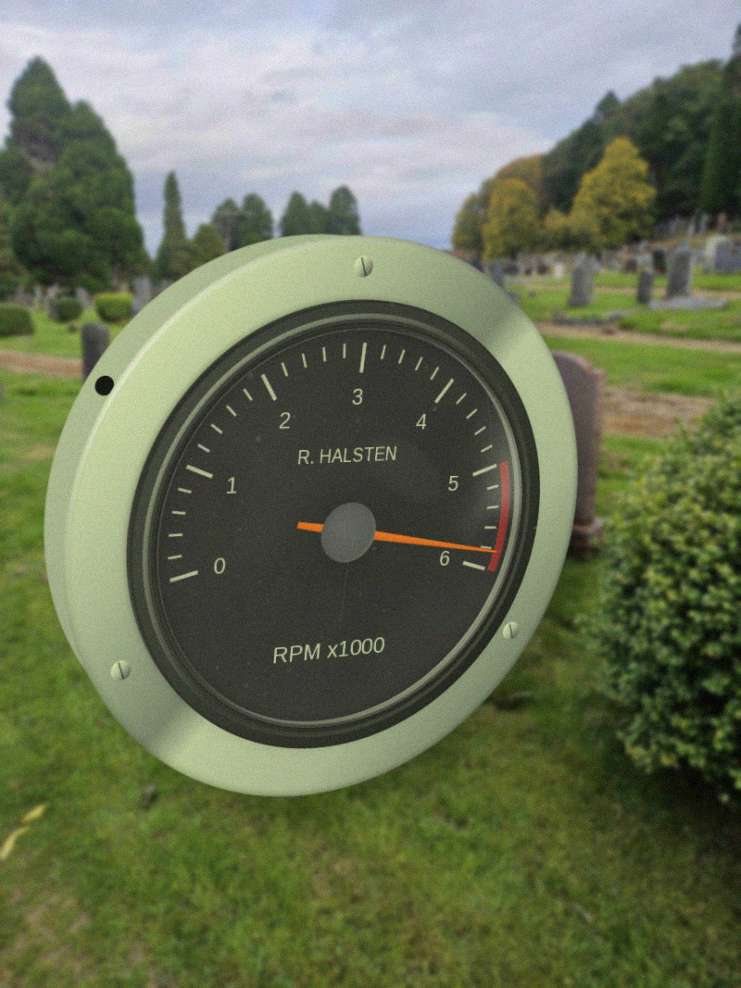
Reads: 5800; rpm
